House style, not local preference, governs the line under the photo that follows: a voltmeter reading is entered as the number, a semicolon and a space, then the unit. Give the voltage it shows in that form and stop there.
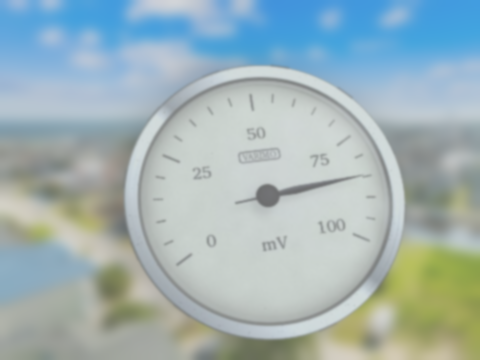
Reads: 85; mV
